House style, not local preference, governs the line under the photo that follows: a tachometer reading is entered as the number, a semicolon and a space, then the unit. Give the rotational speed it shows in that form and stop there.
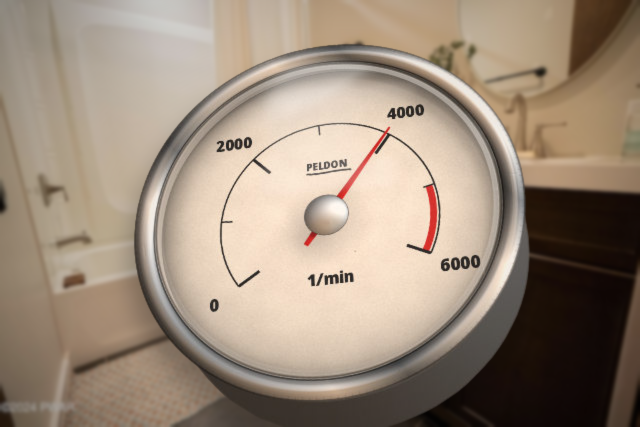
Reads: 4000; rpm
